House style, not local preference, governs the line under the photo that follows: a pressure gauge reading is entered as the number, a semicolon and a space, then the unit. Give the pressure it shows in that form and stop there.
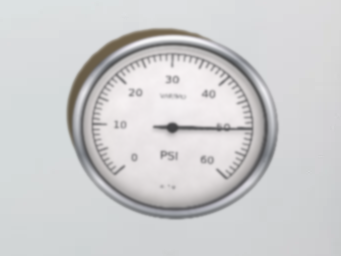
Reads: 50; psi
